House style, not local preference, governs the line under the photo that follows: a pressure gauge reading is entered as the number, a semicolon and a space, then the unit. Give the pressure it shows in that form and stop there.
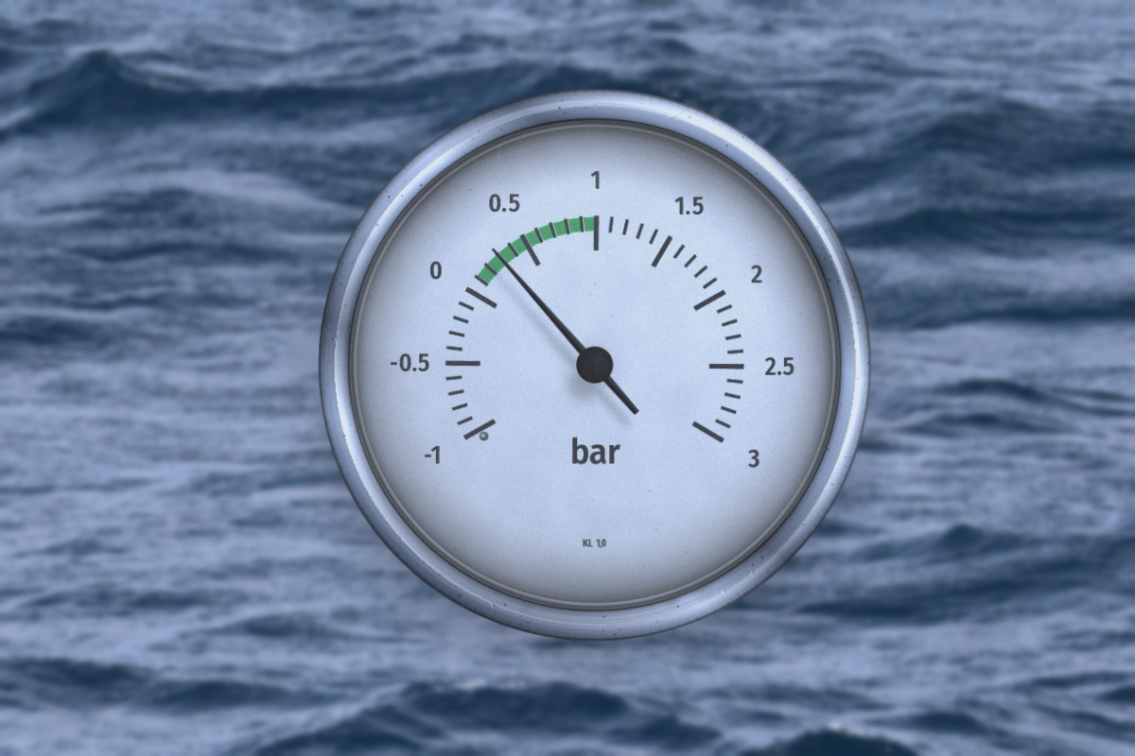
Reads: 0.3; bar
